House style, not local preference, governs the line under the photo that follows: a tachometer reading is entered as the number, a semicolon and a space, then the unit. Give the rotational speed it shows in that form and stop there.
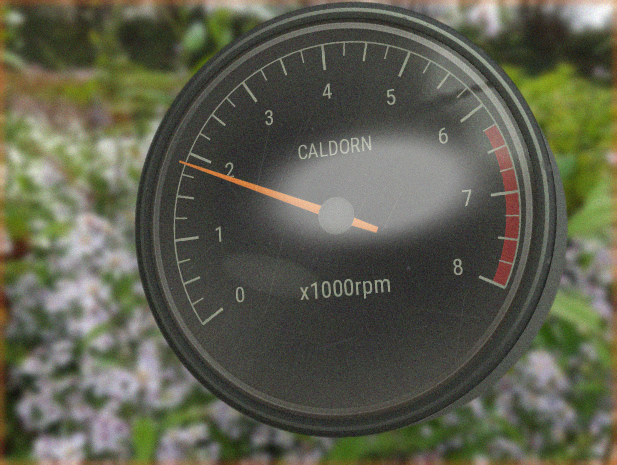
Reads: 1875; rpm
